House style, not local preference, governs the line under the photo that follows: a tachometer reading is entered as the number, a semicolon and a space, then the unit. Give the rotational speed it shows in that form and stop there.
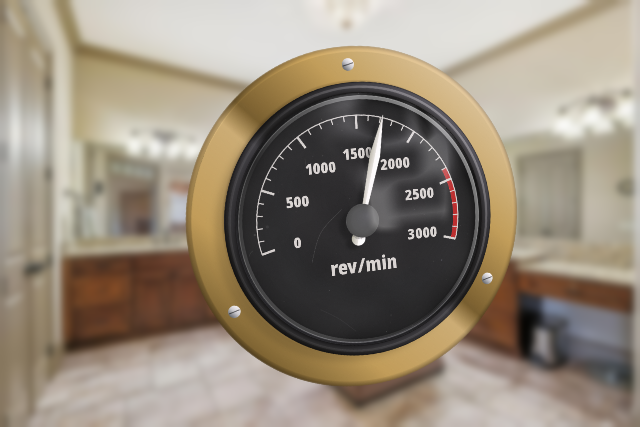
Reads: 1700; rpm
